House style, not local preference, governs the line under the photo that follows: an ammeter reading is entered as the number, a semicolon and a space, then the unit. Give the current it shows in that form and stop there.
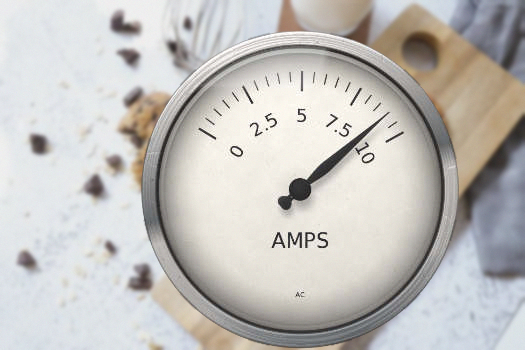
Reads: 9; A
